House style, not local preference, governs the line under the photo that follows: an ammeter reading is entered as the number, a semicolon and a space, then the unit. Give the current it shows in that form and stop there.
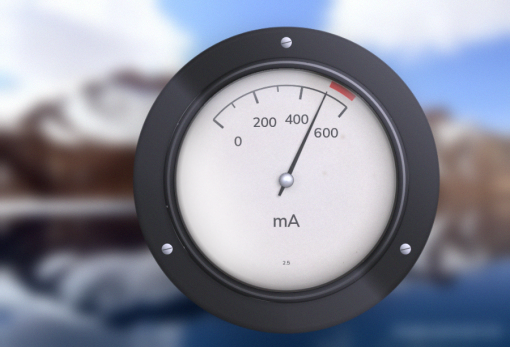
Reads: 500; mA
